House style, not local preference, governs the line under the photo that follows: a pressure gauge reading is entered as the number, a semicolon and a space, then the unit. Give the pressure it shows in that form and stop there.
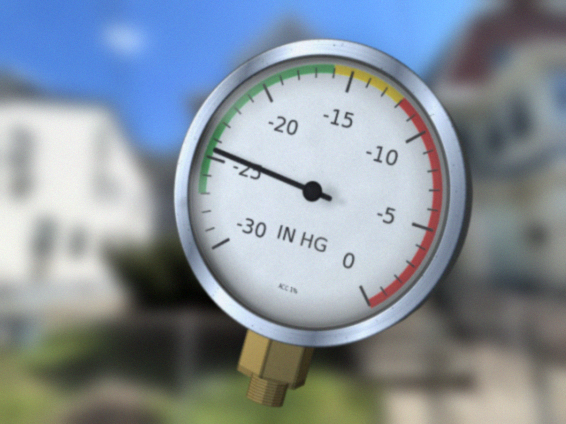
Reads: -24.5; inHg
